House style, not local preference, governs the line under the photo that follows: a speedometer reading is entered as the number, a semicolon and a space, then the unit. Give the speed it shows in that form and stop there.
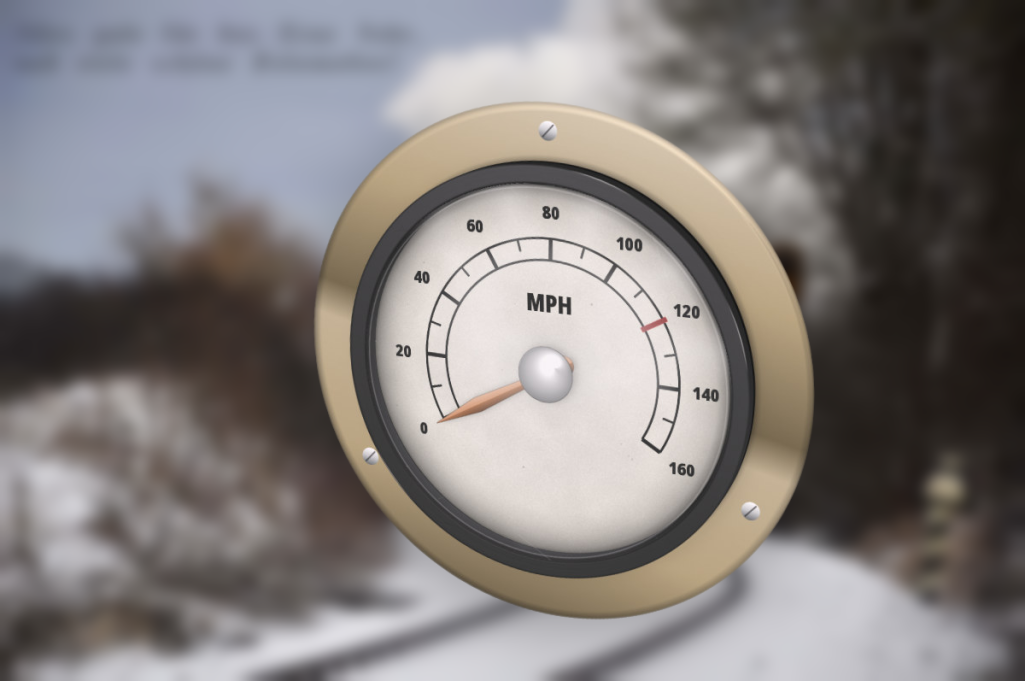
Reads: 0; mph
